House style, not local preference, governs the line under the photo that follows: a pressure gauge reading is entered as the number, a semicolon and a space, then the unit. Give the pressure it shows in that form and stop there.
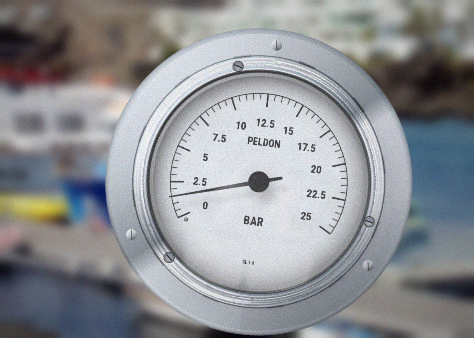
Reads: 1.5; bar
